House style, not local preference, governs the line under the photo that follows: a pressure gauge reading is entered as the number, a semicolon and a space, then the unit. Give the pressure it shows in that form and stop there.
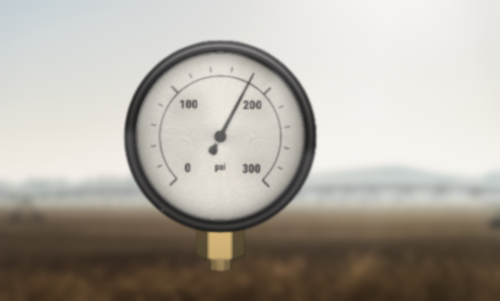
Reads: 180; psi
